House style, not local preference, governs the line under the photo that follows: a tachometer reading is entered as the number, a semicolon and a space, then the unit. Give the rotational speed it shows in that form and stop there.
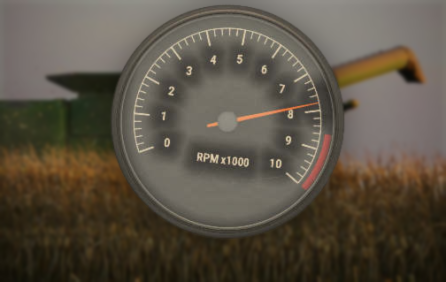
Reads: 7800; rpm
